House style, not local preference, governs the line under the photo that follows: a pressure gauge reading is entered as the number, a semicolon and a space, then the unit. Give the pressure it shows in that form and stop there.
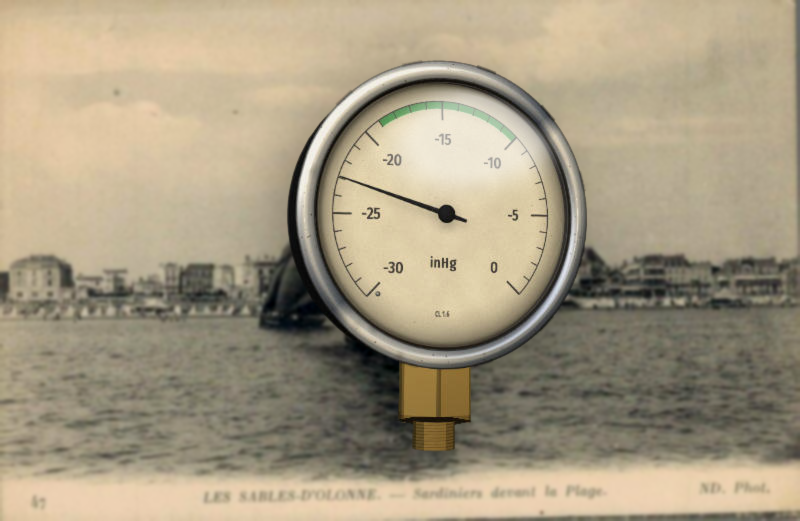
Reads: -23; inHg
